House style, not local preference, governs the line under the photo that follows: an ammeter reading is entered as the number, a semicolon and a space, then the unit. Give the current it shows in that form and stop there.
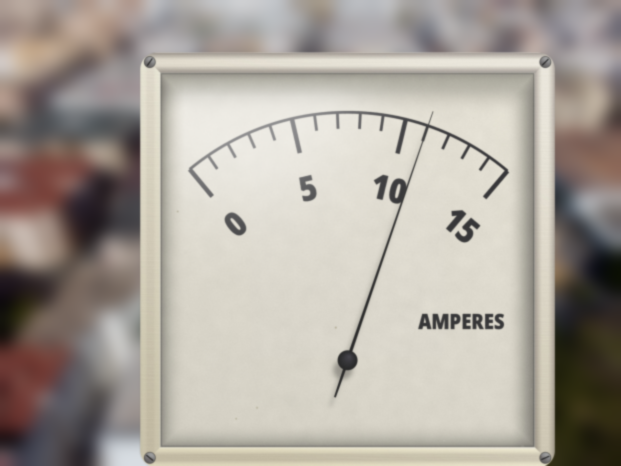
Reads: 11; A
